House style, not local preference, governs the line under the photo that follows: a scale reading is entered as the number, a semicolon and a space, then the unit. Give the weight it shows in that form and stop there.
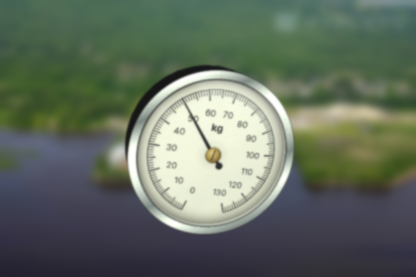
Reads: 50; kg
